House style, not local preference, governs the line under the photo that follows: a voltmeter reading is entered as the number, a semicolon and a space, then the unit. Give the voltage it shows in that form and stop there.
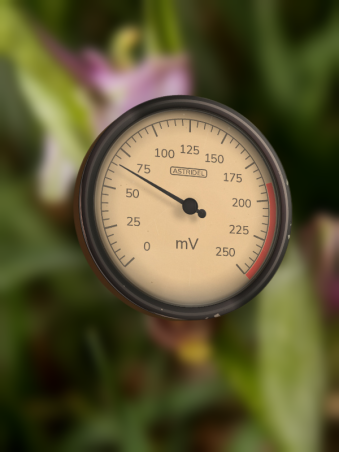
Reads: 65; mV
